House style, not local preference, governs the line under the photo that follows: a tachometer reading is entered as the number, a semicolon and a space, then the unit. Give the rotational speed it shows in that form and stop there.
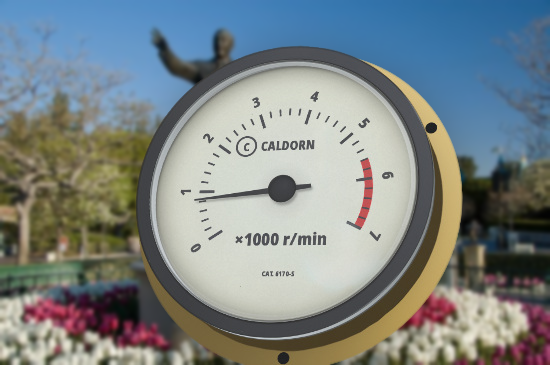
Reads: 800; rpm
